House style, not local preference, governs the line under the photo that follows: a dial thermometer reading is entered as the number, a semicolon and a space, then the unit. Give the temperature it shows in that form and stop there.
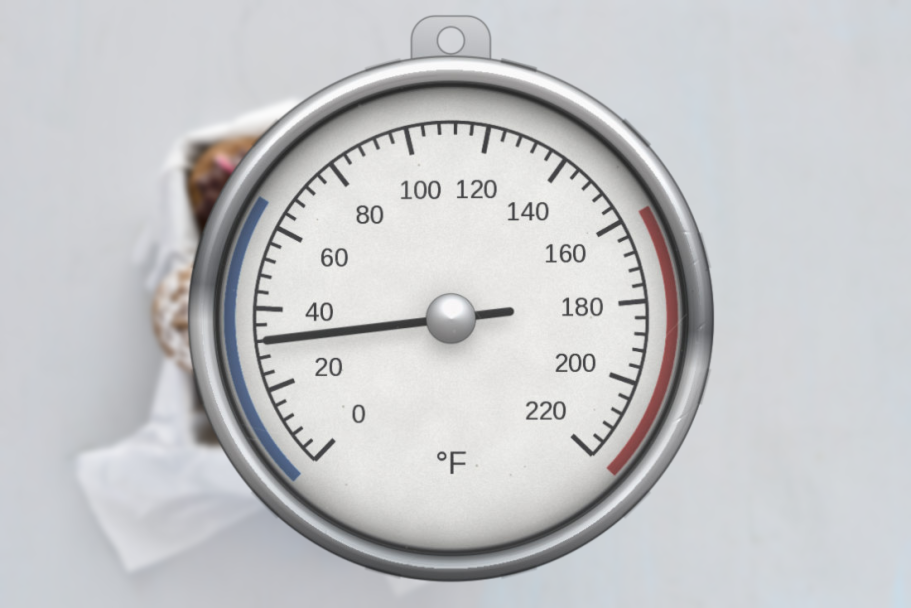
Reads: 32; °F
